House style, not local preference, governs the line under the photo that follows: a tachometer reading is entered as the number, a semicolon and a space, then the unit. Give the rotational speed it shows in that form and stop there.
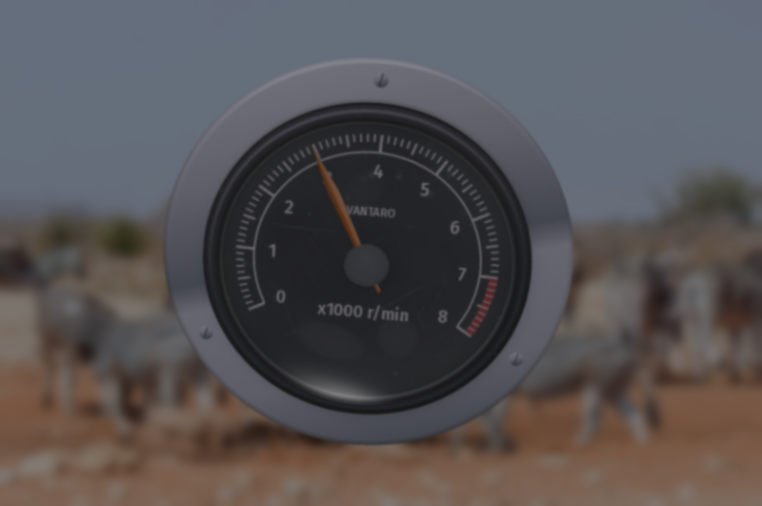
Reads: 3000; rpm
